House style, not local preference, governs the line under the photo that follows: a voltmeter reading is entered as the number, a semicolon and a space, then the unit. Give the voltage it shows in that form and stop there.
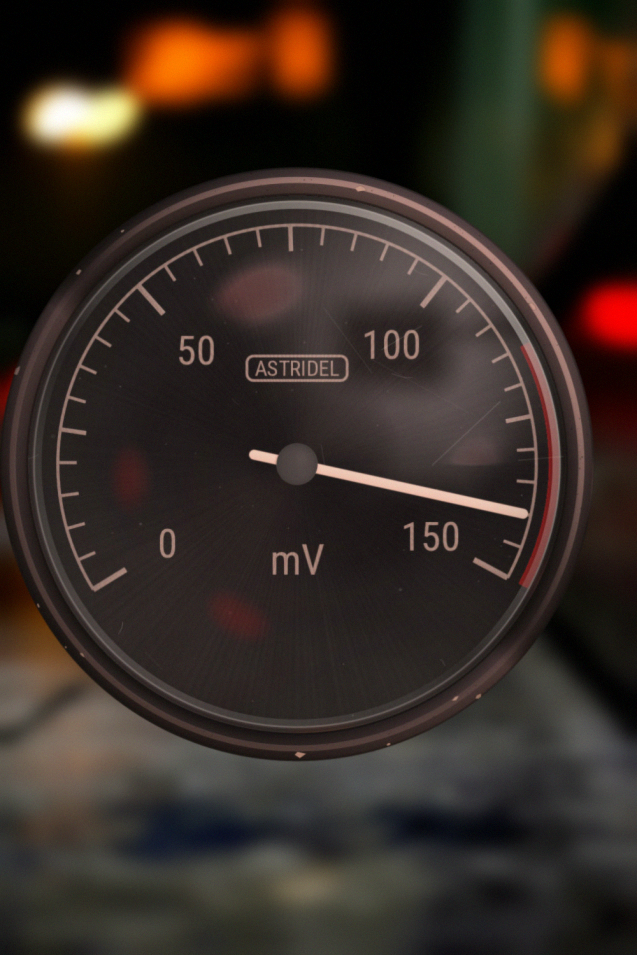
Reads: 140; mV
